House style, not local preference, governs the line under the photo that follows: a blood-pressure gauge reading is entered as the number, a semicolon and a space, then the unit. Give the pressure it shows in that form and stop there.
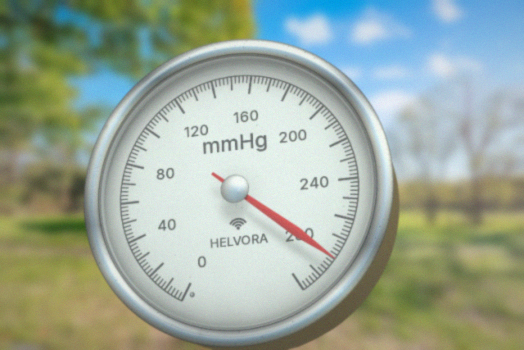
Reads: 280; mmHg
